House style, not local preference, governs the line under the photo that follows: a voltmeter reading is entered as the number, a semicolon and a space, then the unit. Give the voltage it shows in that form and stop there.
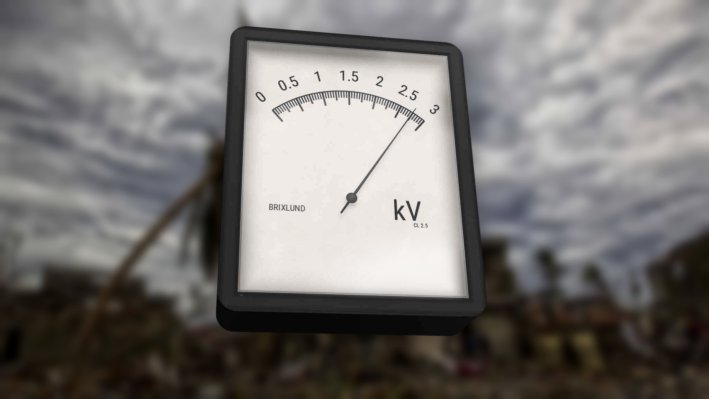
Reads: 2.75; kV
